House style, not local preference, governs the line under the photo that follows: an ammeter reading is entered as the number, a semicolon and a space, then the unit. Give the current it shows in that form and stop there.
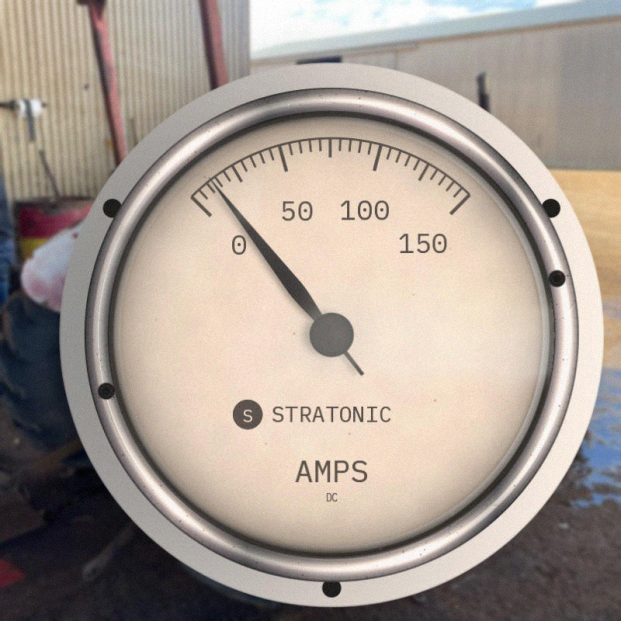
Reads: 12.5; A
